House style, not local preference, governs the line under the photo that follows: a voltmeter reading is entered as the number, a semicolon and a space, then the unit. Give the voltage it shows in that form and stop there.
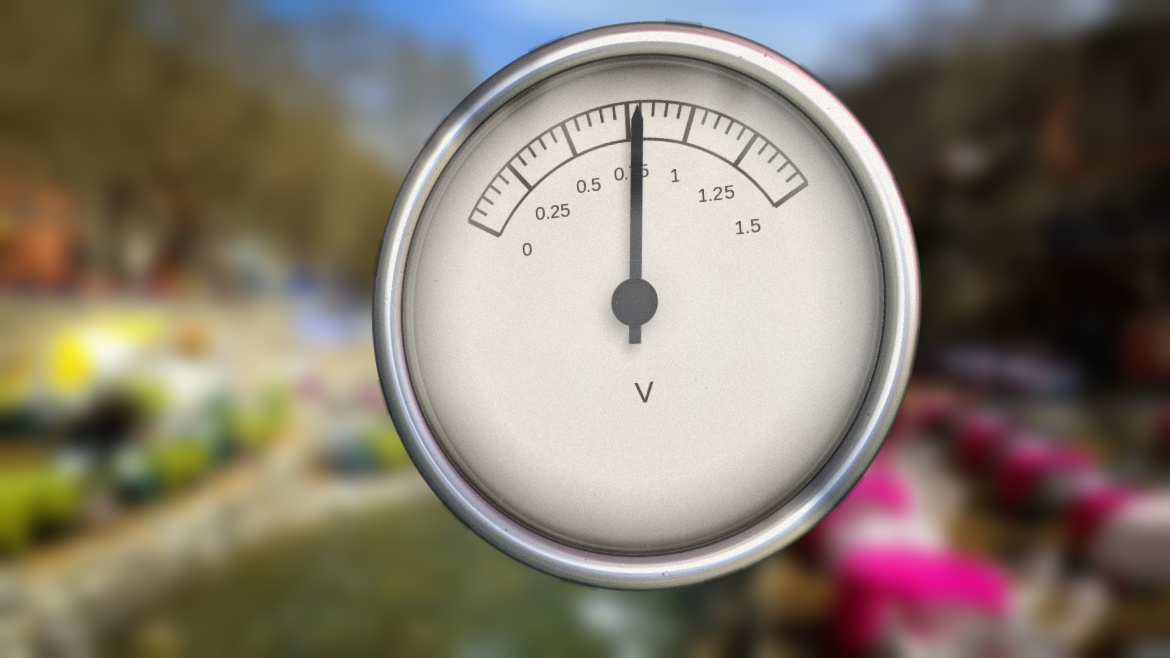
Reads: 0.8; V
